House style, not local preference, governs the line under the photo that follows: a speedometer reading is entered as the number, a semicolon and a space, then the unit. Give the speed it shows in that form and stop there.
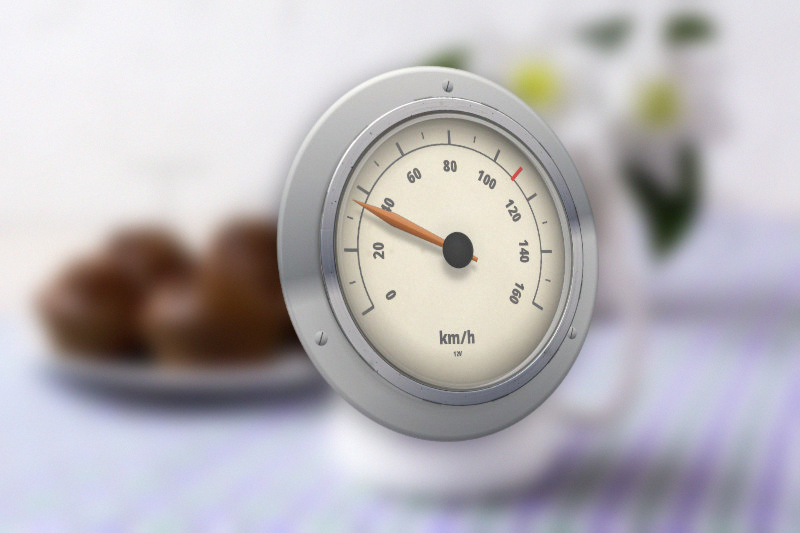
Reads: 35; km/h
